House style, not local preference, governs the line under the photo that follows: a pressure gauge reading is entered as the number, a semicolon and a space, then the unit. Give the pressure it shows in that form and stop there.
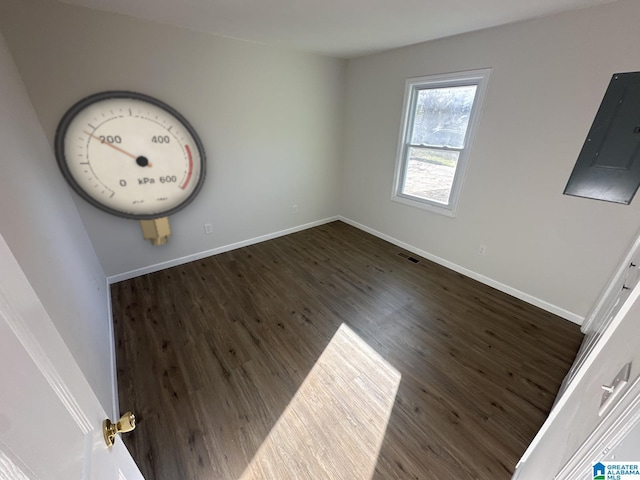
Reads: 180; kPa
